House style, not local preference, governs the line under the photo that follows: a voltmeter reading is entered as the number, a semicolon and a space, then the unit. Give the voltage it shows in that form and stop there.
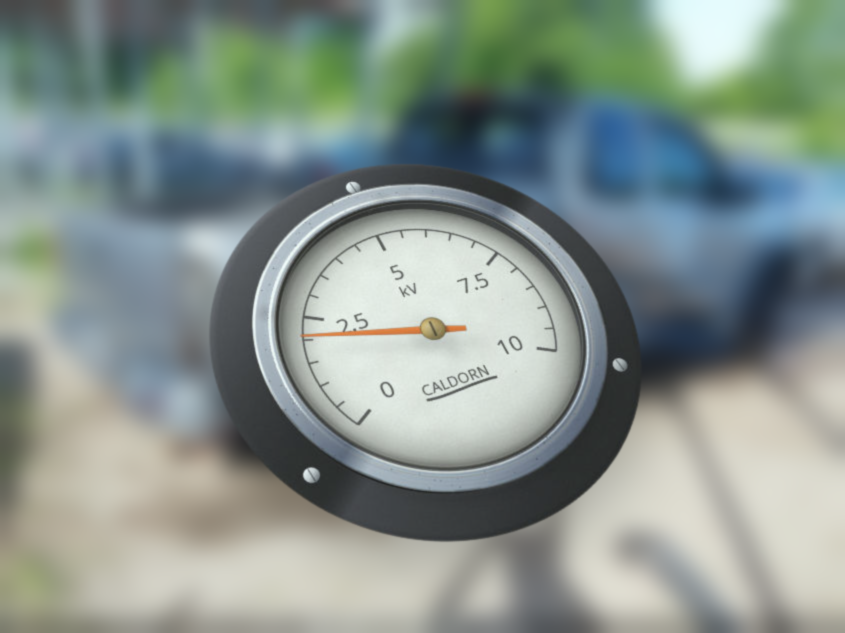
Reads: 2; kV
